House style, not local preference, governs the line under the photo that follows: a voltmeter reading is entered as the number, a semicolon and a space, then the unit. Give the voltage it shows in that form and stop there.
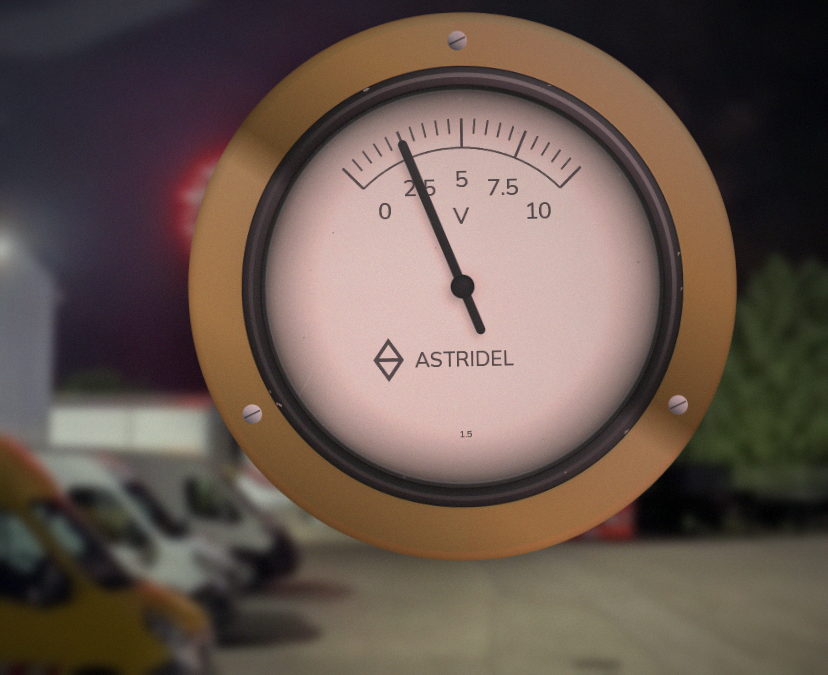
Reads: 2.5; V
